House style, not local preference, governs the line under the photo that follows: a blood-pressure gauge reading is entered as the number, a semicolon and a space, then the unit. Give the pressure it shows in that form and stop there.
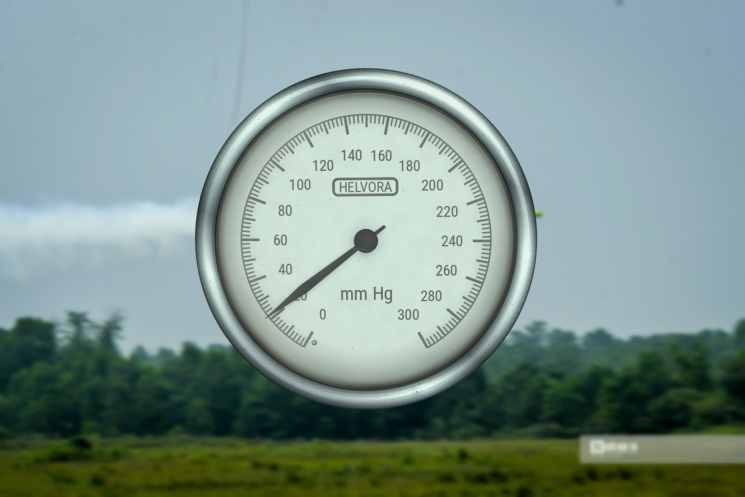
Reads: 22; mmHg
